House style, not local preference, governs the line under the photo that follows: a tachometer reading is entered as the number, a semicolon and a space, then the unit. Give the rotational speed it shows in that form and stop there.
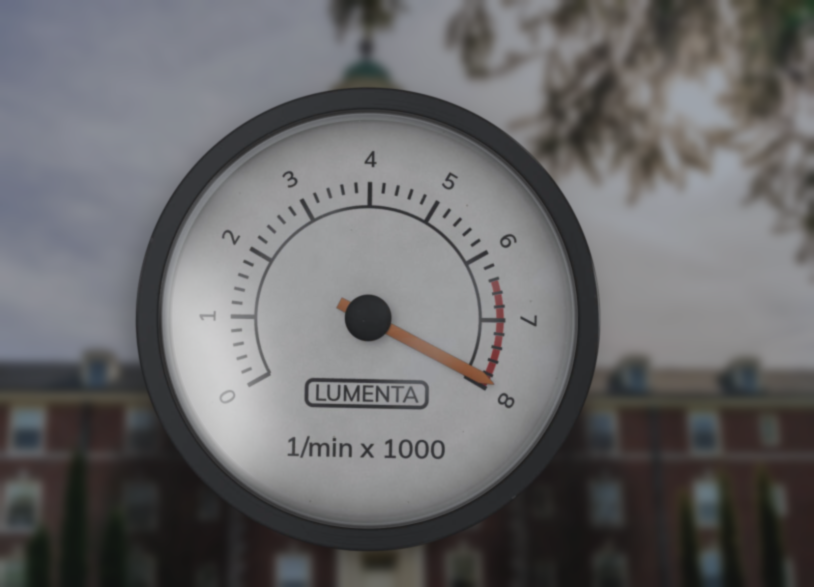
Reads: 7900; rpm
